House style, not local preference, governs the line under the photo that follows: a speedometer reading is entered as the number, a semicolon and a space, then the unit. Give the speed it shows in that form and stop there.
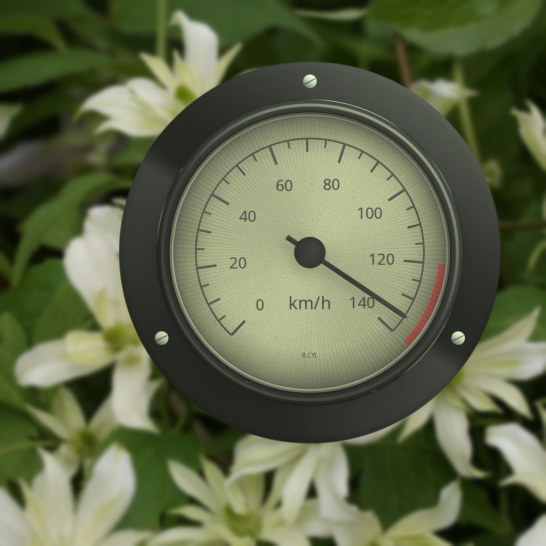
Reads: 135; km/h
